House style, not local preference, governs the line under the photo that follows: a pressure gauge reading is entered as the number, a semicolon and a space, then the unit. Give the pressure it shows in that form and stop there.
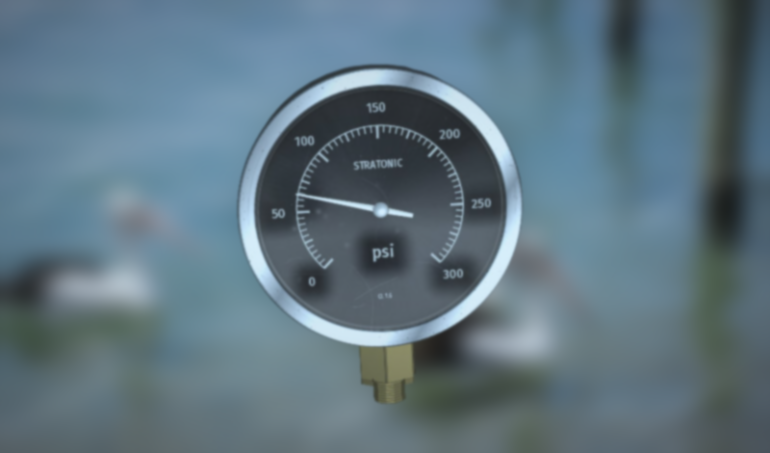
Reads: 65; psi
